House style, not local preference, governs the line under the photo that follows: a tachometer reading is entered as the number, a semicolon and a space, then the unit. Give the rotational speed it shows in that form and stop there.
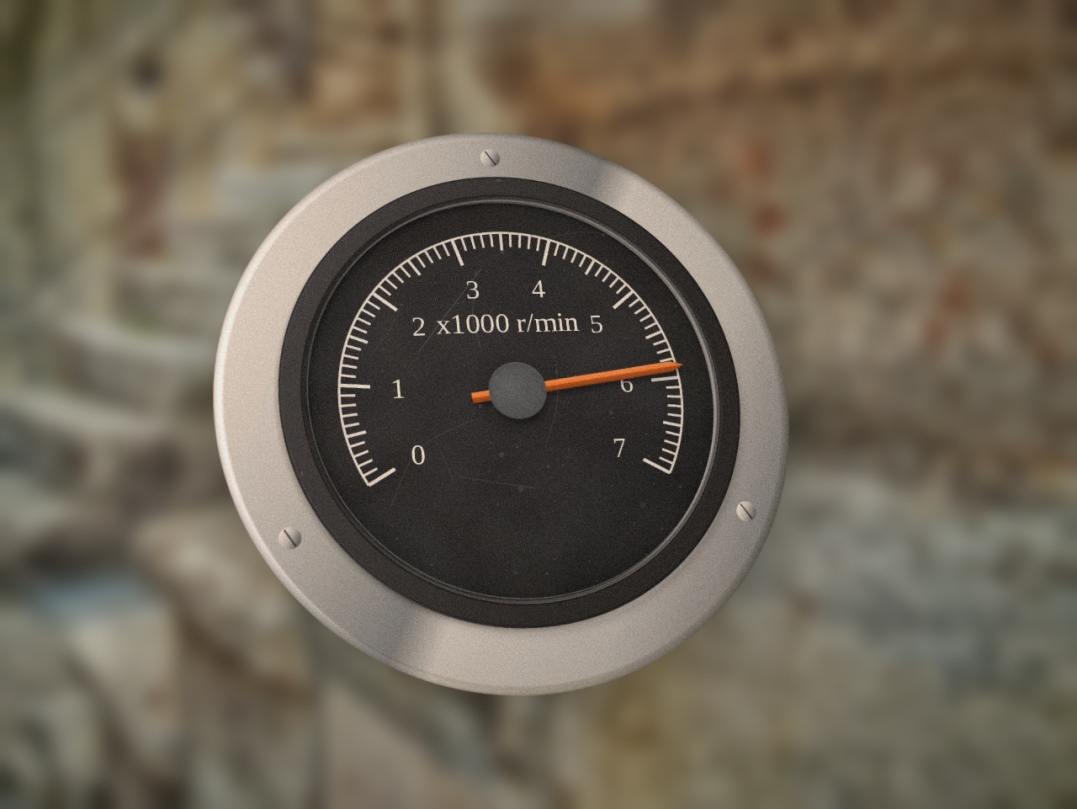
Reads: 5900; rpm
